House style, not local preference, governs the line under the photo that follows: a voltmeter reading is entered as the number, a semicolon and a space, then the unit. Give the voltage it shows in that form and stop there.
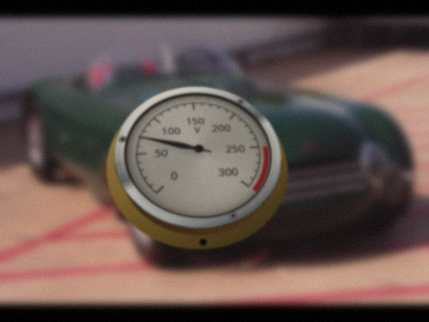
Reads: 70; V
